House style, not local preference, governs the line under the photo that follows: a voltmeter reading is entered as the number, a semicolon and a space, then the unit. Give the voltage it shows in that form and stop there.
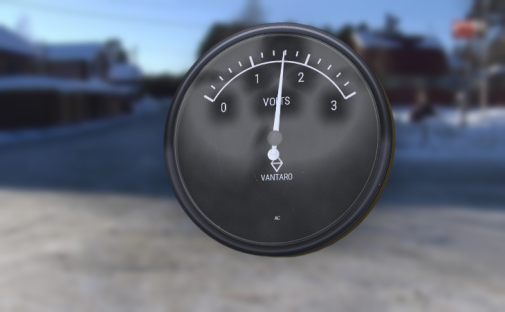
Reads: 1.6; V
